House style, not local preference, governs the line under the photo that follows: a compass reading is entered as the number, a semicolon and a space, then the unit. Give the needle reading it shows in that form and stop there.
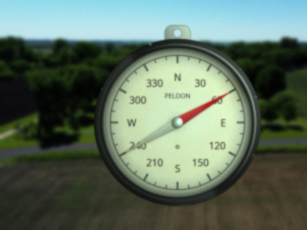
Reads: 60; °
